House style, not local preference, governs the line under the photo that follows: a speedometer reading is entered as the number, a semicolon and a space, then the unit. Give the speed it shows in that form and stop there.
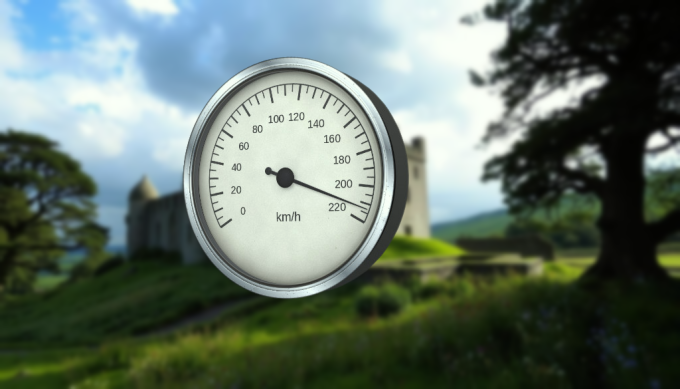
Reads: 212.5; km/h
